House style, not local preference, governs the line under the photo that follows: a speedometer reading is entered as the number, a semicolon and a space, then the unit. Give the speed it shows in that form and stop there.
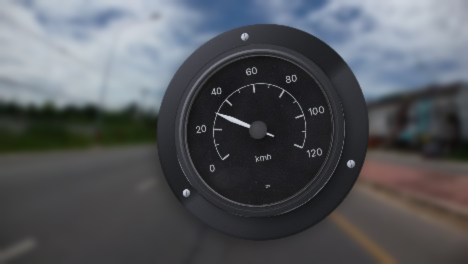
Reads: 30; km/h
